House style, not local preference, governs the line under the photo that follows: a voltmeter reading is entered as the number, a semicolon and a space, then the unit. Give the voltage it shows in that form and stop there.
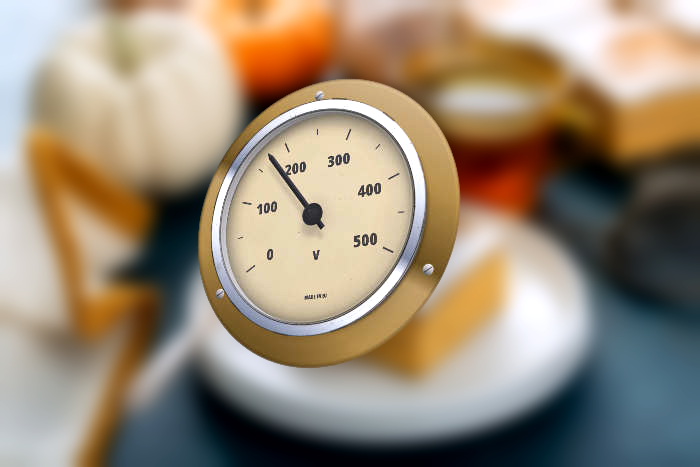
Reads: 175; V
